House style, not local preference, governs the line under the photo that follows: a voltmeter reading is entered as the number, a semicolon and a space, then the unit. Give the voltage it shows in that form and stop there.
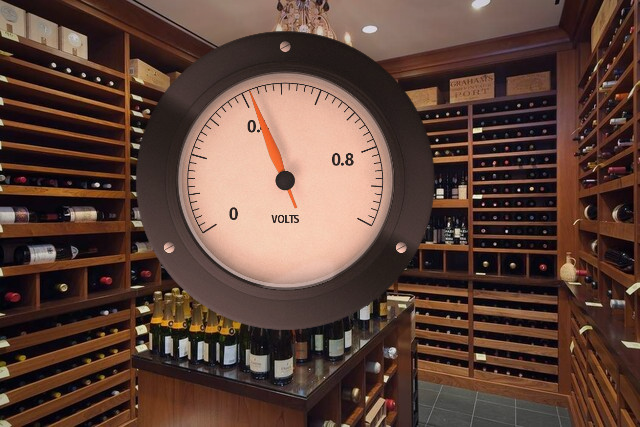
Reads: 0.42; V
